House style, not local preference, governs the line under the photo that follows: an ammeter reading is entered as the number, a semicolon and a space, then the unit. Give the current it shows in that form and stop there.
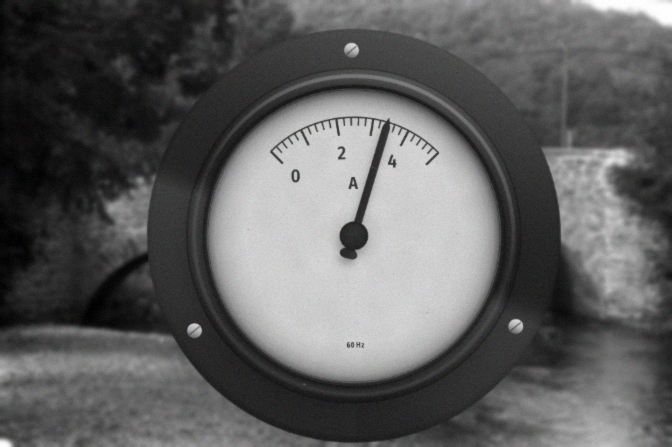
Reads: 3.4; A
